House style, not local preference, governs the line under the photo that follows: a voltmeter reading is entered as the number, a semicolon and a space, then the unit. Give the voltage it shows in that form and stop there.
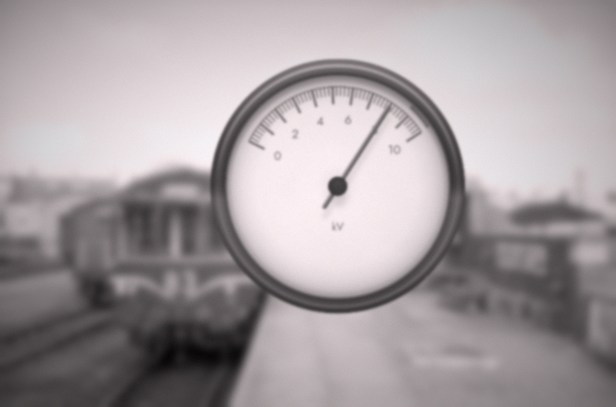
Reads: 8; kV
